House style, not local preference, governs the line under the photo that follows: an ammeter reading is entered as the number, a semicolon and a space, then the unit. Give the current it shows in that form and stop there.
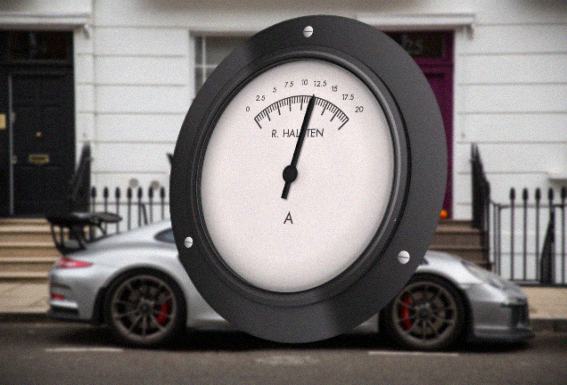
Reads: 12.5; A
